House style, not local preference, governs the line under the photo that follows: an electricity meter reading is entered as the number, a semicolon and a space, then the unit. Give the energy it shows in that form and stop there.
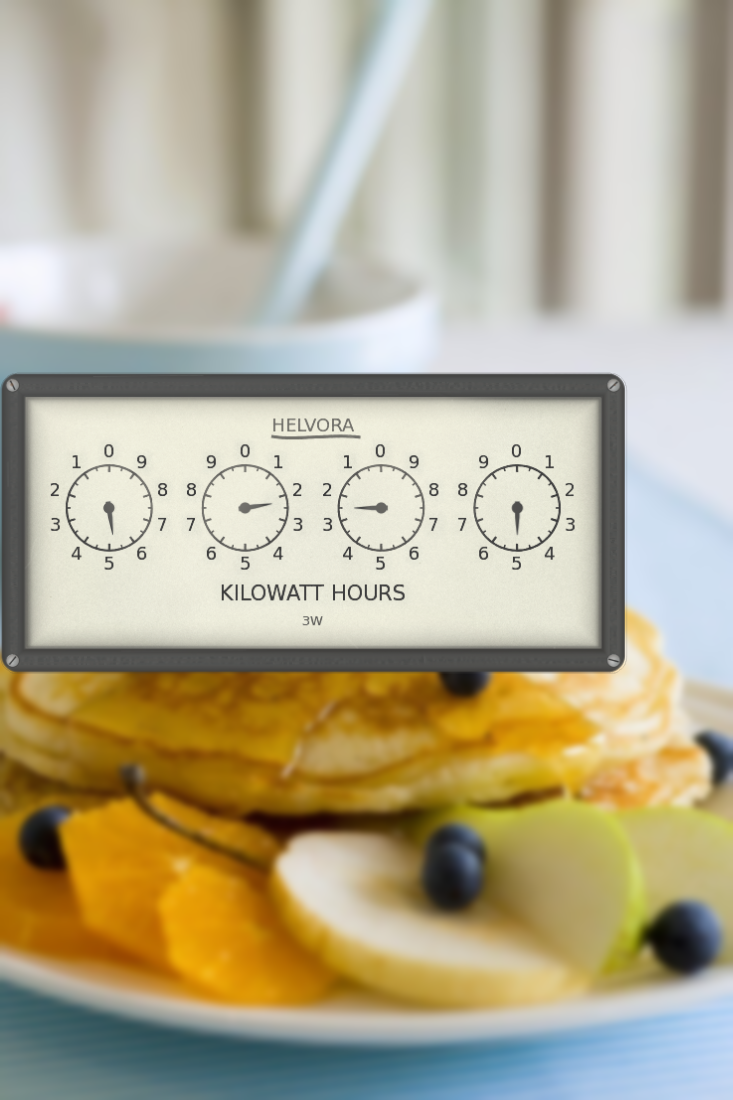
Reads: 5225; kWh
